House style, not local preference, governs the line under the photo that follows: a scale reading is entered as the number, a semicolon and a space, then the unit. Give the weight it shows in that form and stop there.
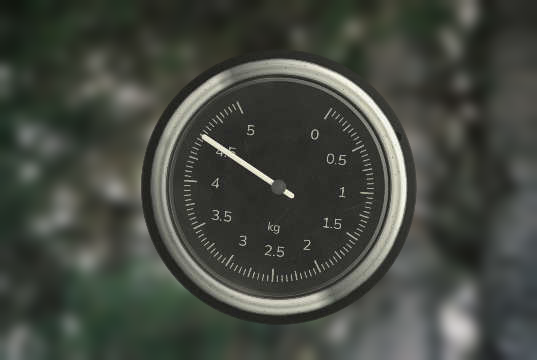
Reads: 4.5; kg
